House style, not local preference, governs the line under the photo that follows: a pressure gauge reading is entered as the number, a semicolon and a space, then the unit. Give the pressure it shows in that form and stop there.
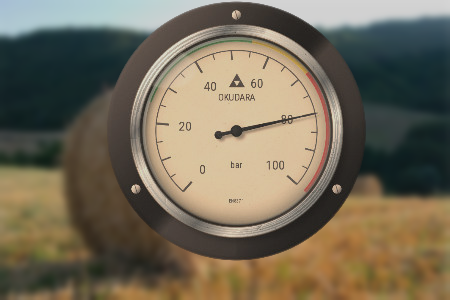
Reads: 80; bar
